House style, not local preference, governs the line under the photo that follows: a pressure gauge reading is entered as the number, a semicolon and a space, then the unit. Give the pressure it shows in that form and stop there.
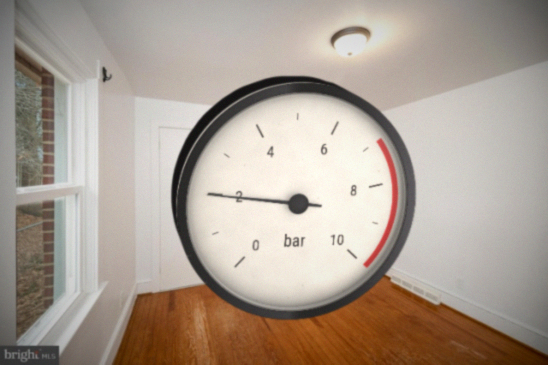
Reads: 2; bar
